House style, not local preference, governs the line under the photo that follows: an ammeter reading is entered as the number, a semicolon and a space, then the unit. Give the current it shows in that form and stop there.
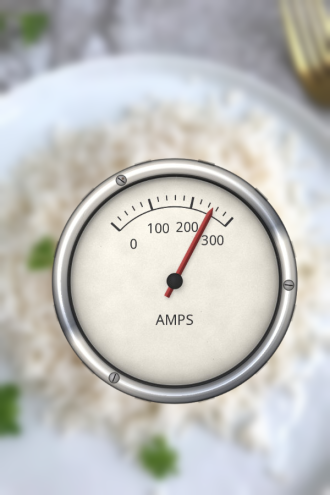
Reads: 250; A
